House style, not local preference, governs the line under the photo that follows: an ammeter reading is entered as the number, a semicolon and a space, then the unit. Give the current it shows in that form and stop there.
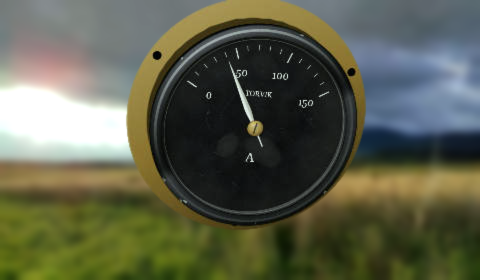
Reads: 40; A
